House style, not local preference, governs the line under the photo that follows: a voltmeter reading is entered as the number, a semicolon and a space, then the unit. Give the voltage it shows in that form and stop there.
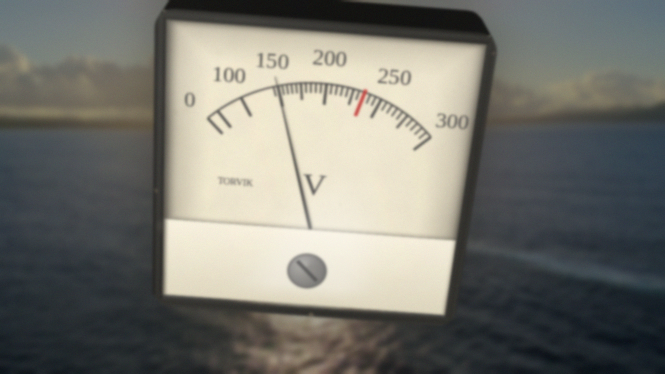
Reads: 150; V
